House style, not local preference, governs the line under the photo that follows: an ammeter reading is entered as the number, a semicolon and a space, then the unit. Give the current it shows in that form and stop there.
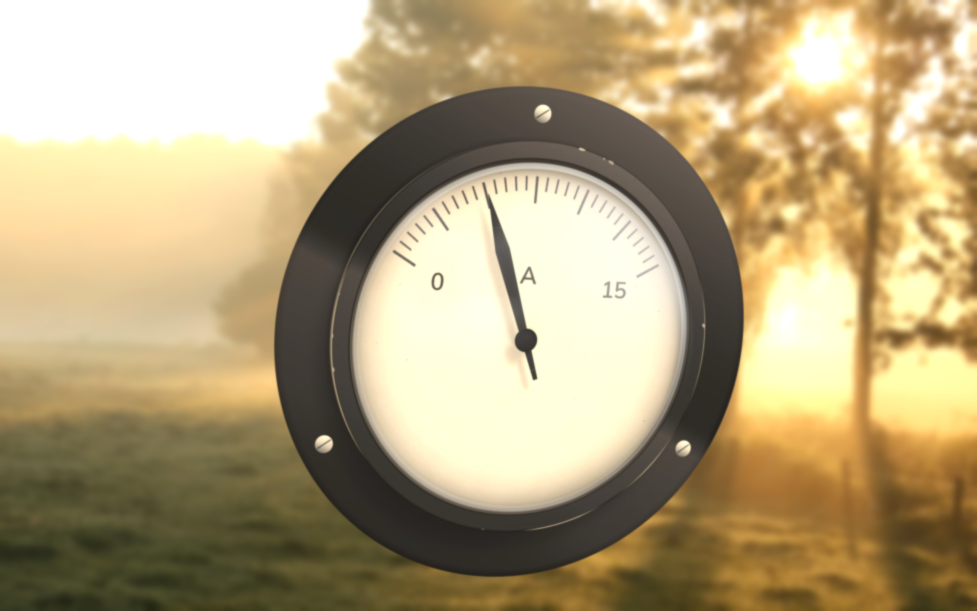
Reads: 5; A
